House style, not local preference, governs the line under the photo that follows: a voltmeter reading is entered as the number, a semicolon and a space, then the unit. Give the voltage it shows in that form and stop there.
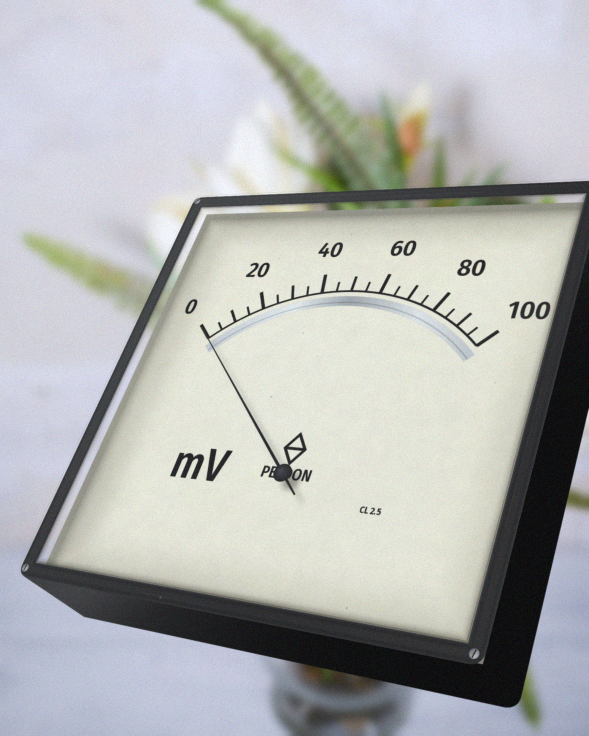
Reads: 0; mV
